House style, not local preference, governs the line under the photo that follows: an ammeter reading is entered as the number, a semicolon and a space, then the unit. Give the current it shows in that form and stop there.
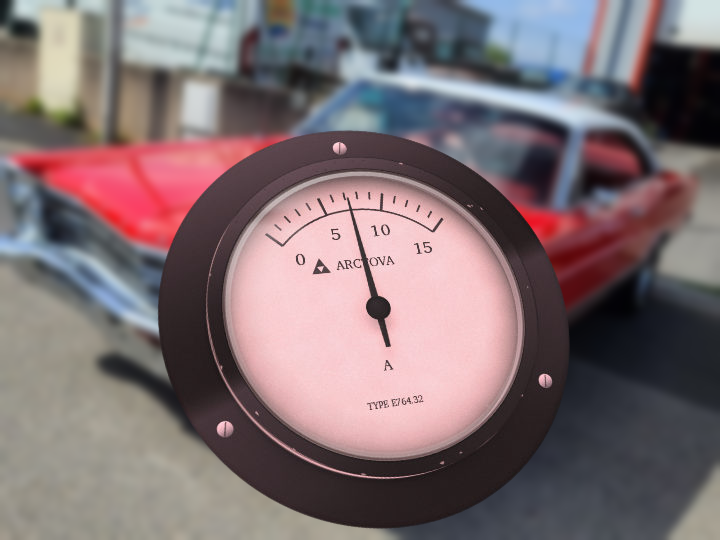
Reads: 7; A
